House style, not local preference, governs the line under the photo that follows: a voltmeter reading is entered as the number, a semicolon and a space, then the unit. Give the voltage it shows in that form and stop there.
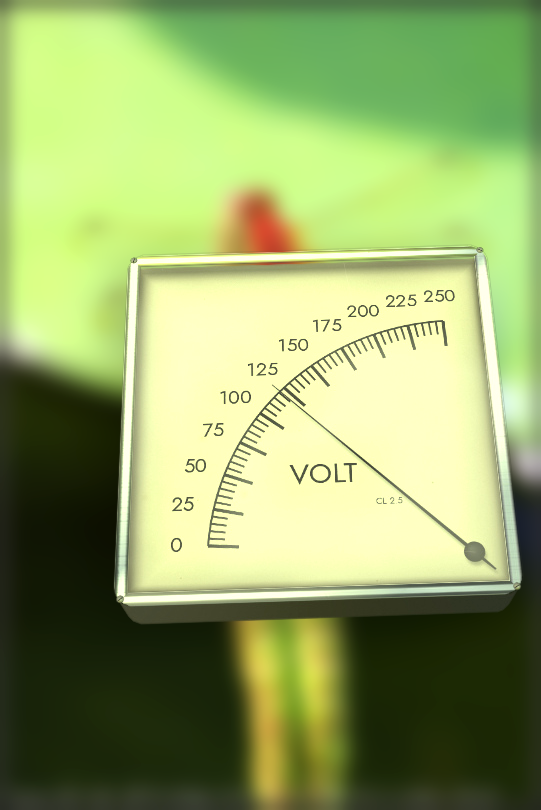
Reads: 120; V
